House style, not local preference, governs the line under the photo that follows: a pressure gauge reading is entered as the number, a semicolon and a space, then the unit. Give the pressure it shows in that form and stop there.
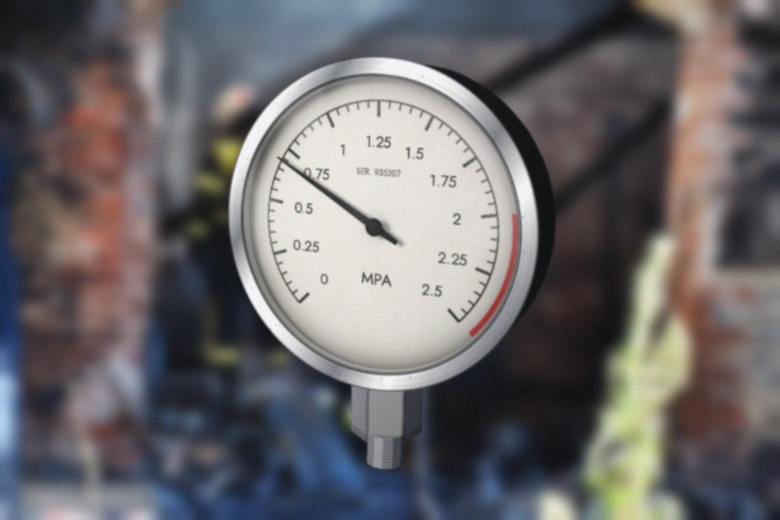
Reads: 0.7; MPa
